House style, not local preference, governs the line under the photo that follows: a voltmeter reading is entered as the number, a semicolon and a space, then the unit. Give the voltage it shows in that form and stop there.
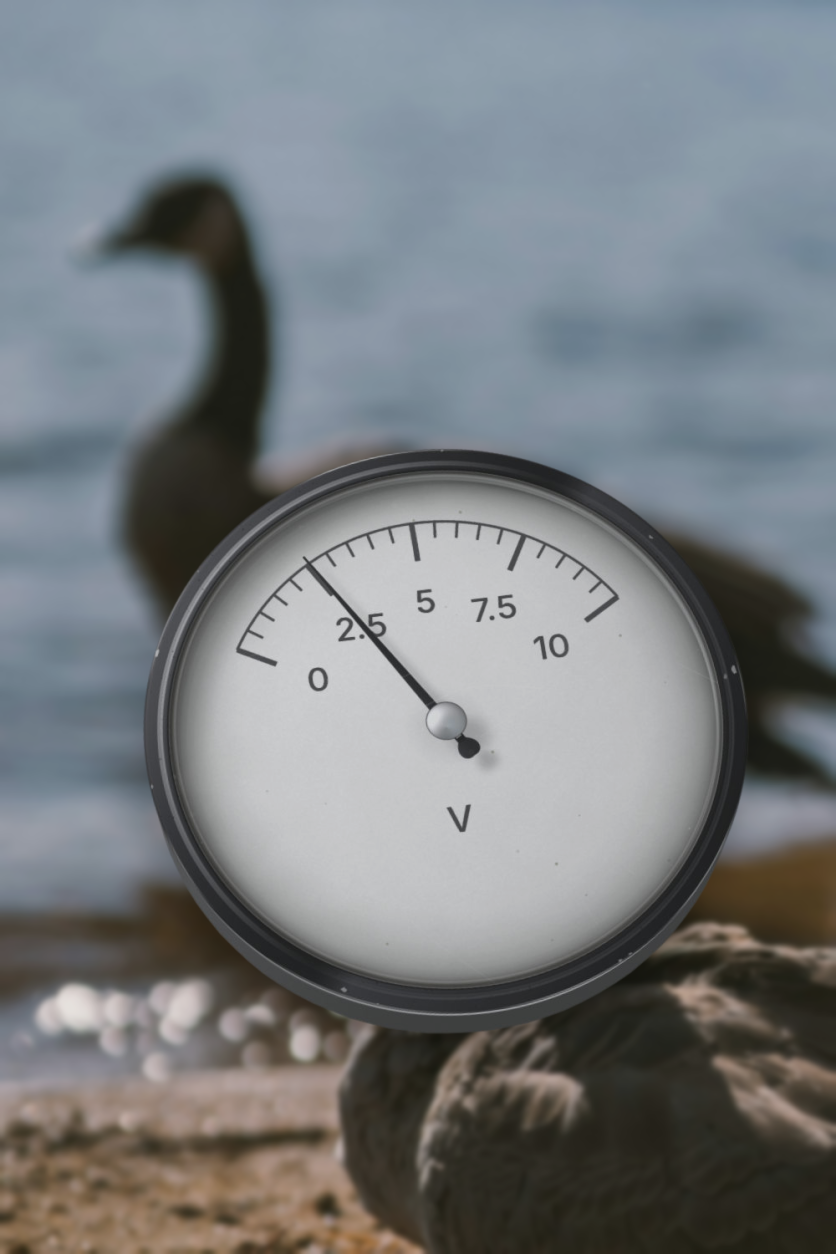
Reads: 2.5; V
